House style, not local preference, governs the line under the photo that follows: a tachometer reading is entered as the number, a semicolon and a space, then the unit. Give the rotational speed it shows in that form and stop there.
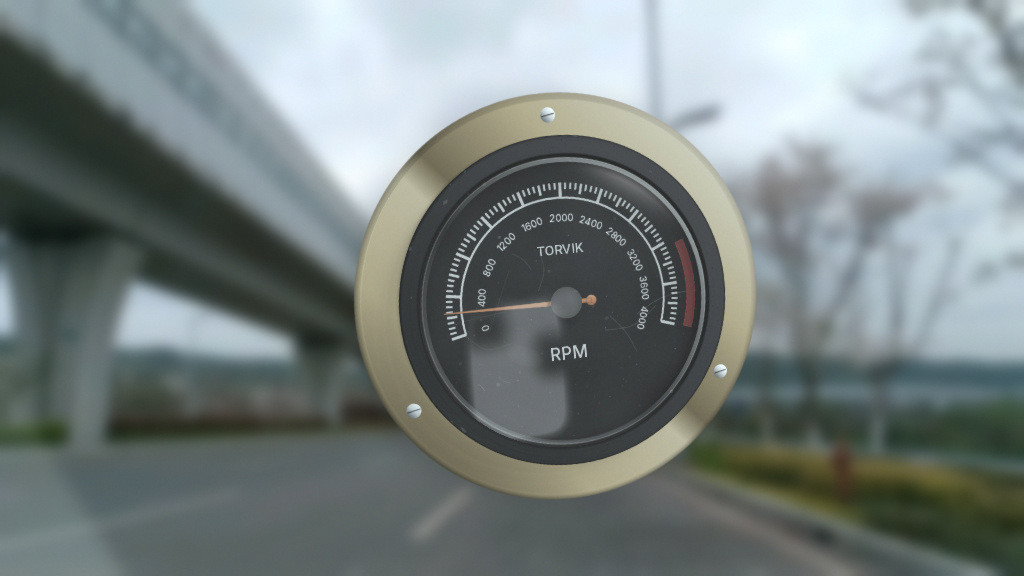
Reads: 250; rpm
